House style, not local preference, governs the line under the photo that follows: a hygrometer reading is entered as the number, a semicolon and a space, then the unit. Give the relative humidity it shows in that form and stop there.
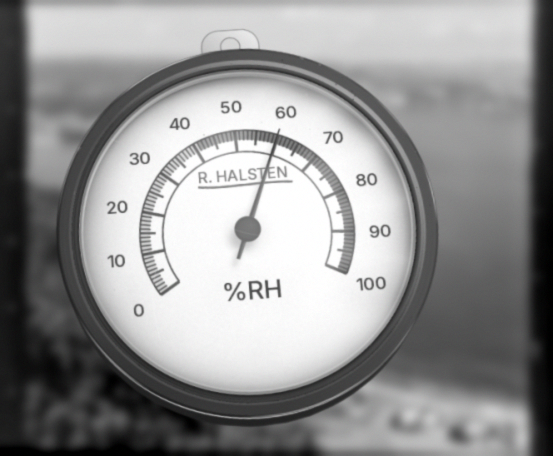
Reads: 60; %
